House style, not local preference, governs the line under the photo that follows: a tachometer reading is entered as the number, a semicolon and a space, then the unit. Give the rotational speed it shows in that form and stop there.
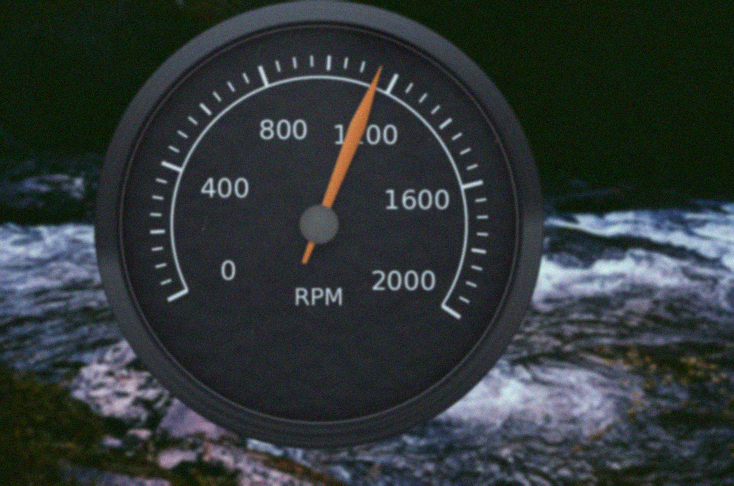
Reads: 1150; rpm
